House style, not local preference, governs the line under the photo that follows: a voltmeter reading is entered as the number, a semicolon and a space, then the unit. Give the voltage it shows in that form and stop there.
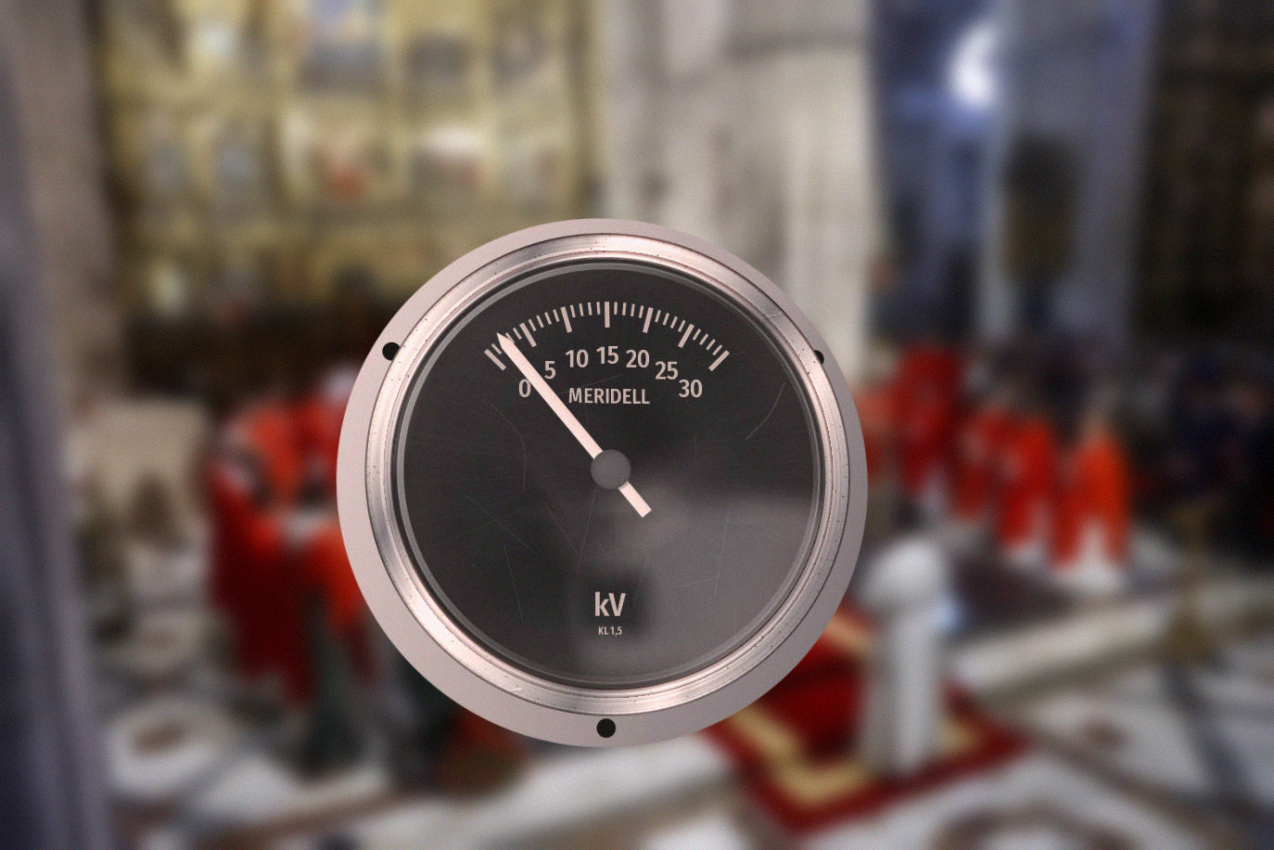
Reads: 2; kV
